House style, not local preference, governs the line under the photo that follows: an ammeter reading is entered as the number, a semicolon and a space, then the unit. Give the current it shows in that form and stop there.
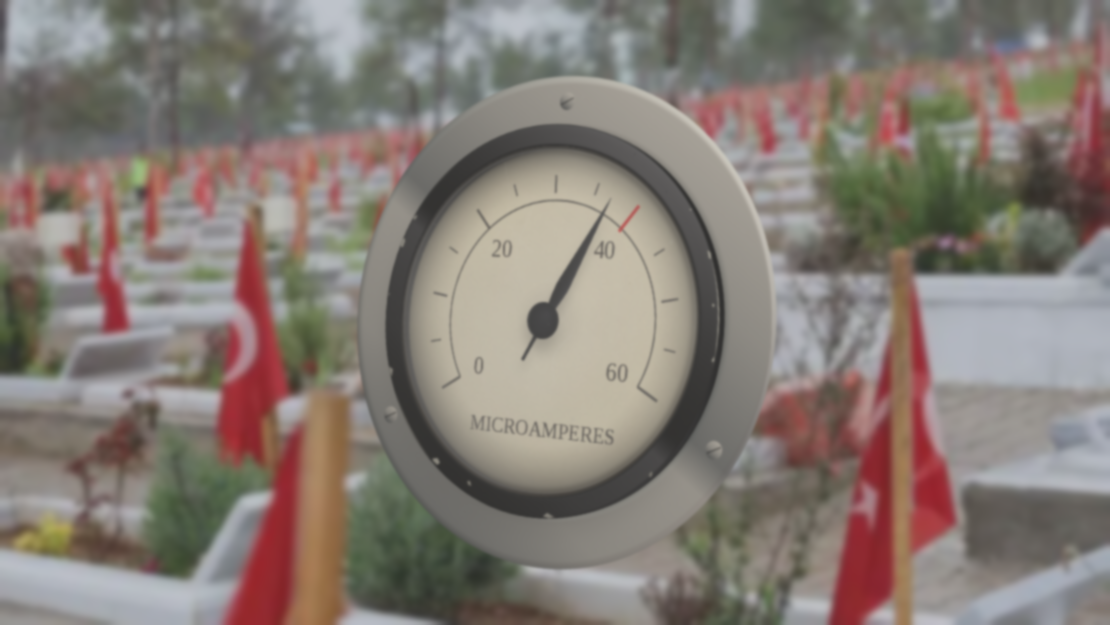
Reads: 37.5; µA
